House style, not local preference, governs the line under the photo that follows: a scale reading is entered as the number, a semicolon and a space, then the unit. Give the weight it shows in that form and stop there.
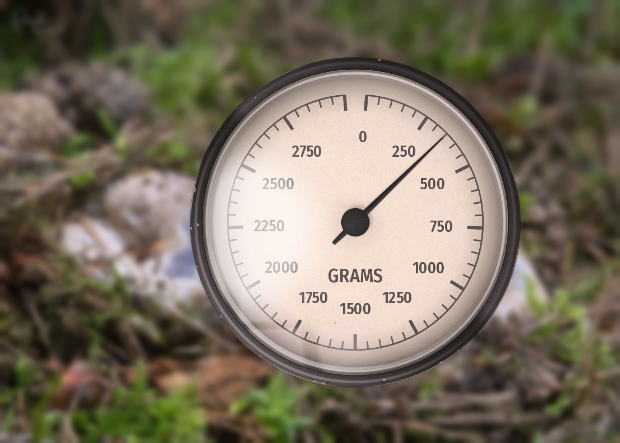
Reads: 350; g
